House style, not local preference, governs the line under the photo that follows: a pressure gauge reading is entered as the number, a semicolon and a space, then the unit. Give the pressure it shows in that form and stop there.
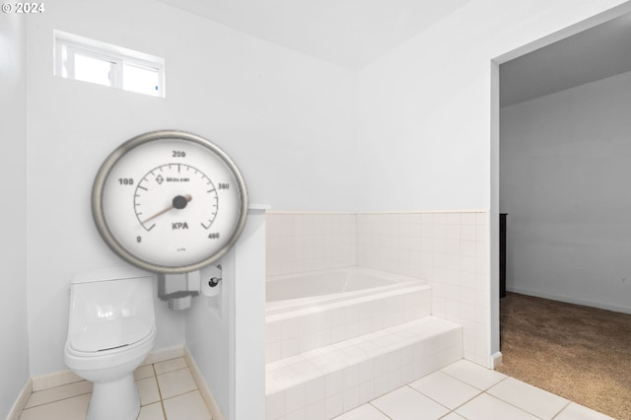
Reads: 20; kPa
